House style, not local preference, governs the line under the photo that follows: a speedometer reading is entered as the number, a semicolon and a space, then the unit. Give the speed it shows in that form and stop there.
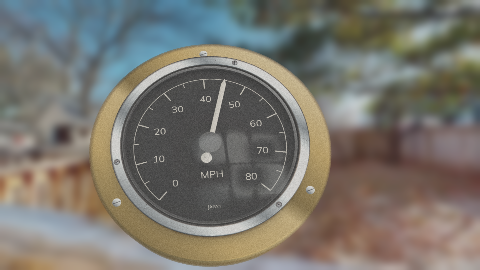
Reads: 45; mph
